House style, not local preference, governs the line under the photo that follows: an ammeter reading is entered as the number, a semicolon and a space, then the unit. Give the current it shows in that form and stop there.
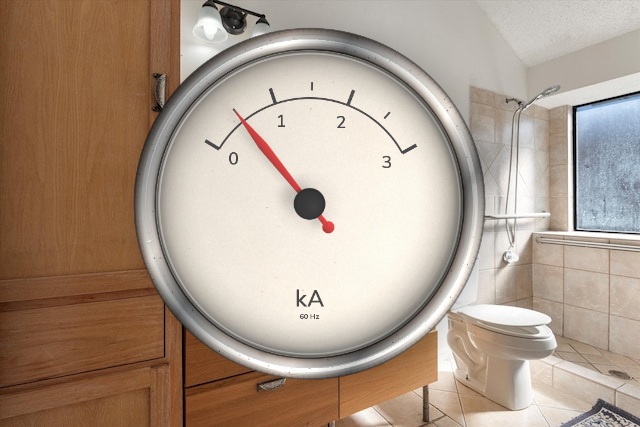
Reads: 0.5; kA
